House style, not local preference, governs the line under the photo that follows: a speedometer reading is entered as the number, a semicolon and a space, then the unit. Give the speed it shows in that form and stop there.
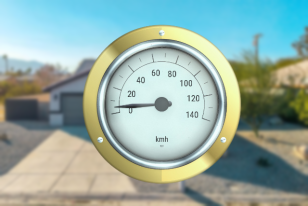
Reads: 5; km/h
